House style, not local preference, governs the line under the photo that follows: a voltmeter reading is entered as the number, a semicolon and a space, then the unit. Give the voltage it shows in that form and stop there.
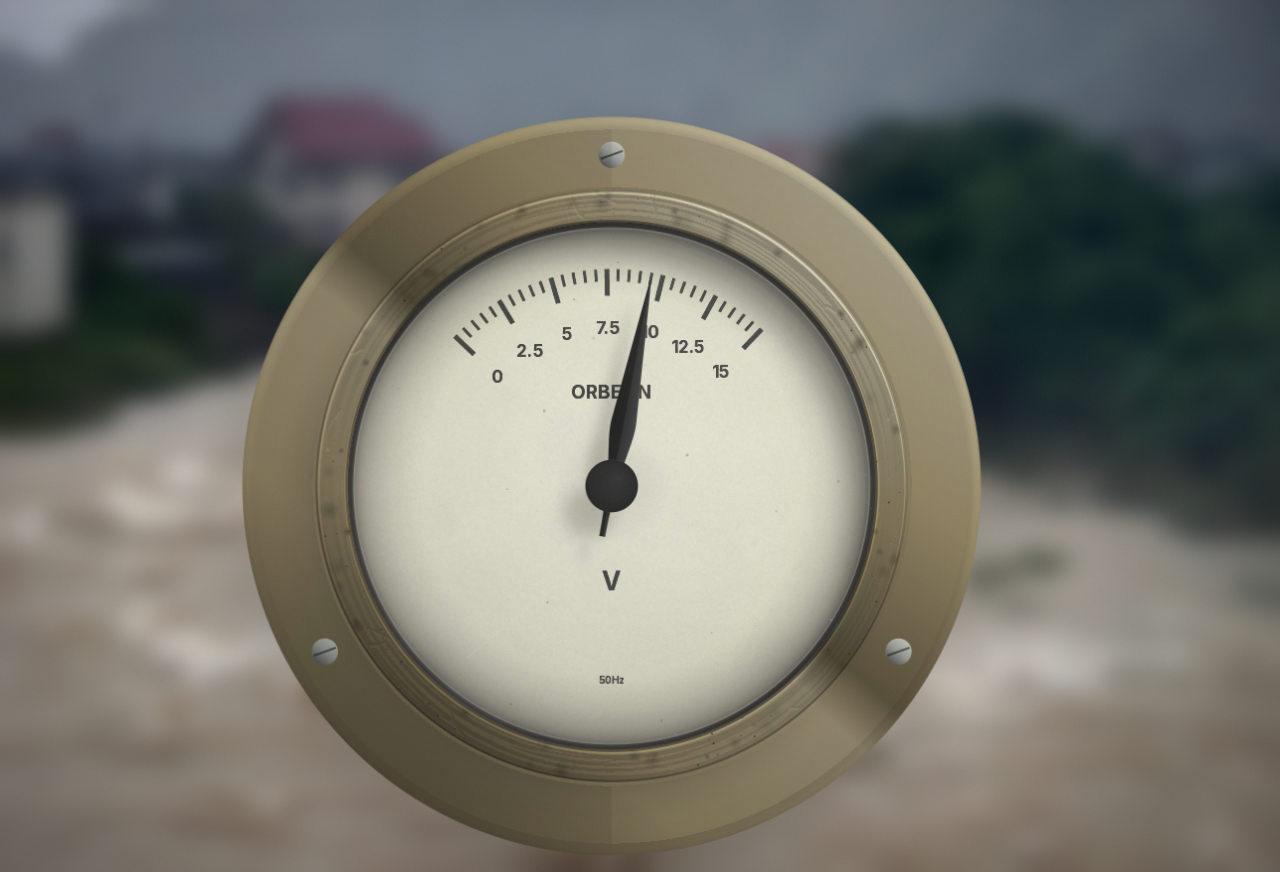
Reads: 9.5; V
